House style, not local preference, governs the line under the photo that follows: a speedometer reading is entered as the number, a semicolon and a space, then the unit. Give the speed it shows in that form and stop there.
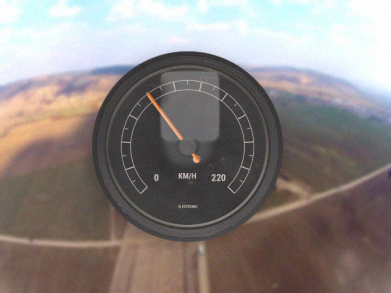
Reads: 80; km/h
